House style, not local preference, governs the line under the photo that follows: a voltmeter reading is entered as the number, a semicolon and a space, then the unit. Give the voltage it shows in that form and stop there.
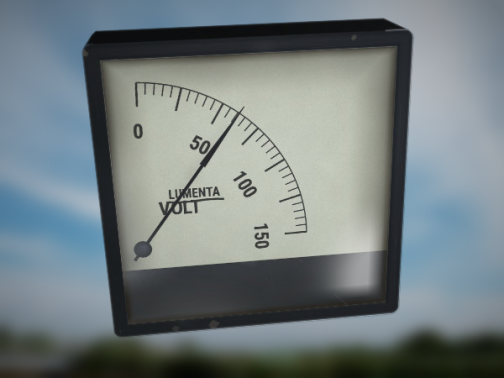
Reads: 60; V
